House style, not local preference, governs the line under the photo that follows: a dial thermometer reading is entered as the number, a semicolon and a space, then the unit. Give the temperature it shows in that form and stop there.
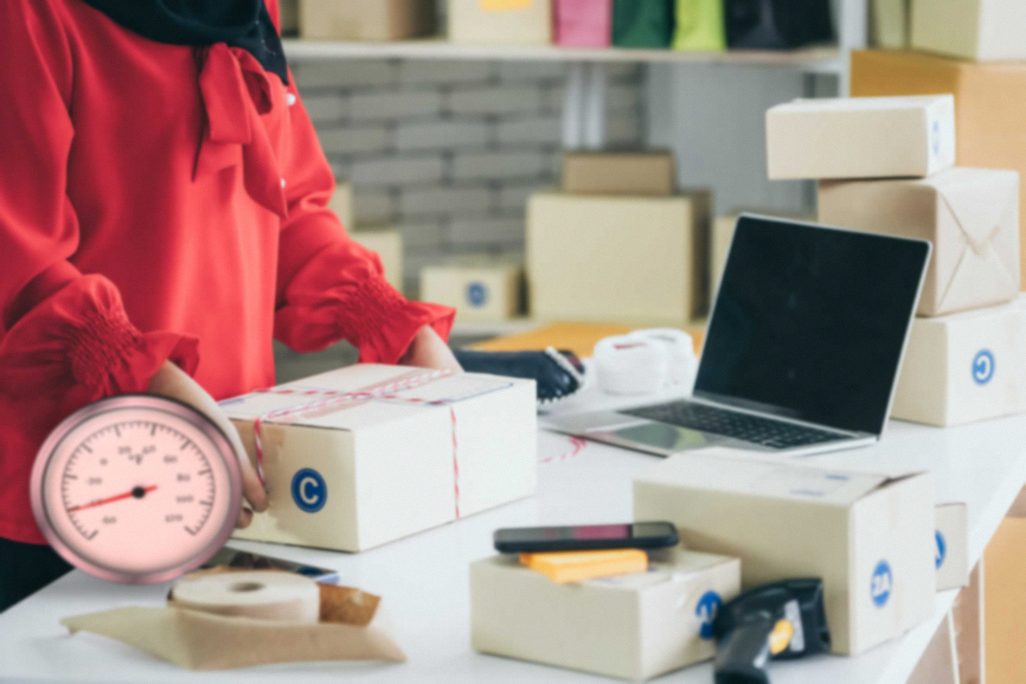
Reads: -40; °F
